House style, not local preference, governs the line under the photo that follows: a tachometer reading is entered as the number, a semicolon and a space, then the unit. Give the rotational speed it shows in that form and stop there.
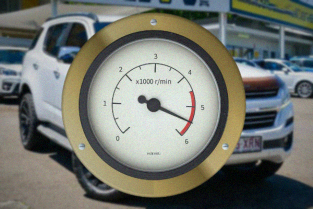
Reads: 5500; rpm
